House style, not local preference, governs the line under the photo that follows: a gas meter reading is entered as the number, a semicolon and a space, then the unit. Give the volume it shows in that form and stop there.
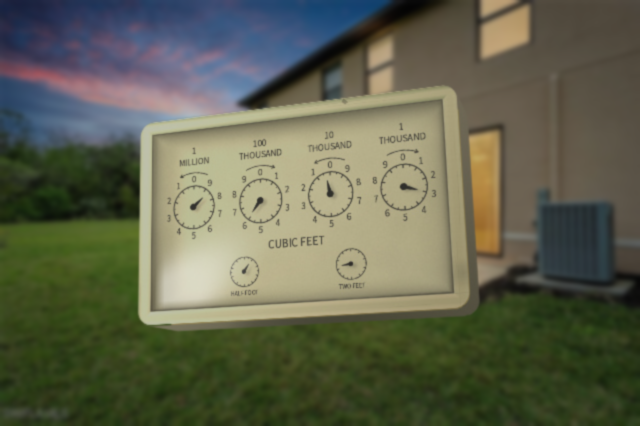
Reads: 860300; ft³
